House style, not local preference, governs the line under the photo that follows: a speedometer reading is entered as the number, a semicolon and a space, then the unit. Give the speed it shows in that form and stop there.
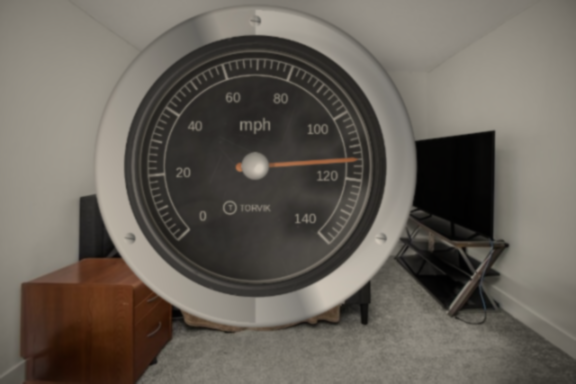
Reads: 114; mph
